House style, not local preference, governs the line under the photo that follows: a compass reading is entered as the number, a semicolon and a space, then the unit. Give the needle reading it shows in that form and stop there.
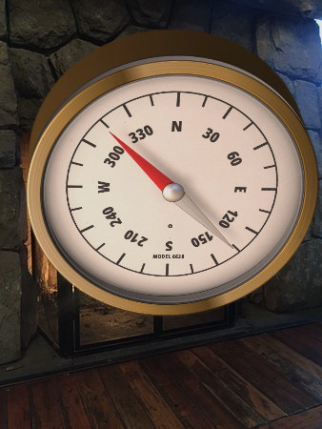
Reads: 315; °
